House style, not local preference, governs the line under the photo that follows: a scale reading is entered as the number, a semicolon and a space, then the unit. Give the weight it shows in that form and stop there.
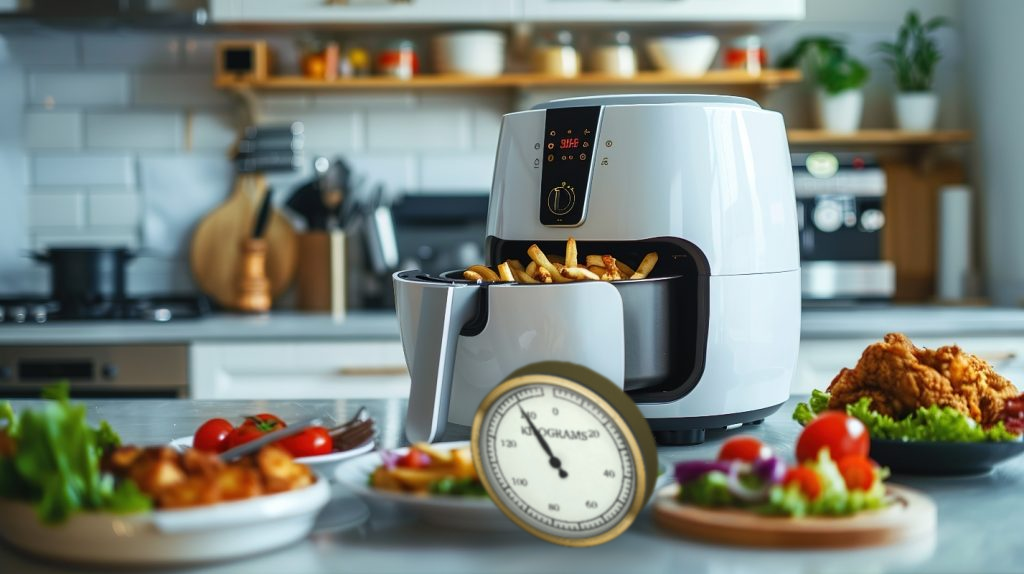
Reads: 140; kg
